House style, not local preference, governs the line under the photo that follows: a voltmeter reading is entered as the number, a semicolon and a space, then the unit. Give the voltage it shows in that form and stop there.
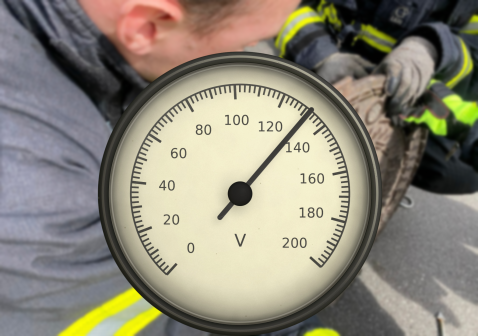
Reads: 132; V
